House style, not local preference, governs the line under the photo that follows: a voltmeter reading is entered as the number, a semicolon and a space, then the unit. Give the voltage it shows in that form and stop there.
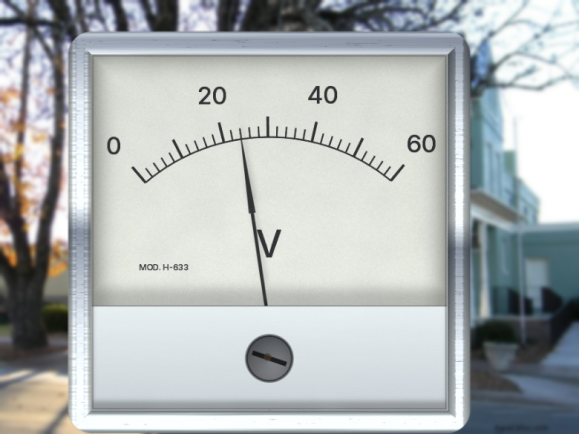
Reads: 24; V
